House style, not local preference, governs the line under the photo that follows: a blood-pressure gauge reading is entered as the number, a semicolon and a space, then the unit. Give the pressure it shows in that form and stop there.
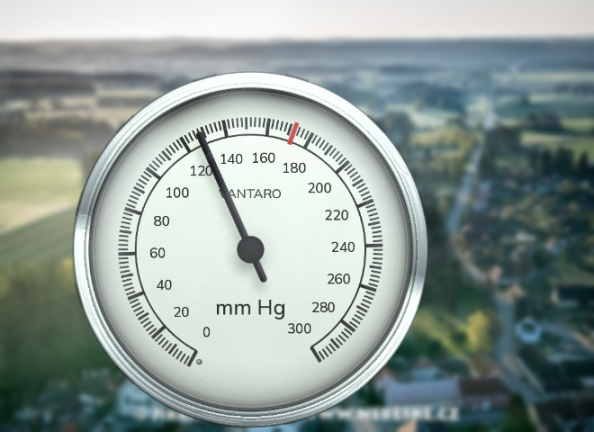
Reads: 128; mmHg
